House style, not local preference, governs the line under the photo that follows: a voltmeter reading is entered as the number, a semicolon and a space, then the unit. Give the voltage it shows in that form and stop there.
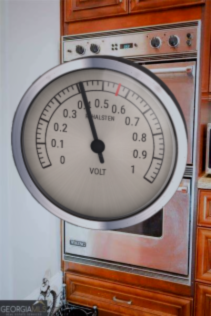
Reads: 0.42; V
